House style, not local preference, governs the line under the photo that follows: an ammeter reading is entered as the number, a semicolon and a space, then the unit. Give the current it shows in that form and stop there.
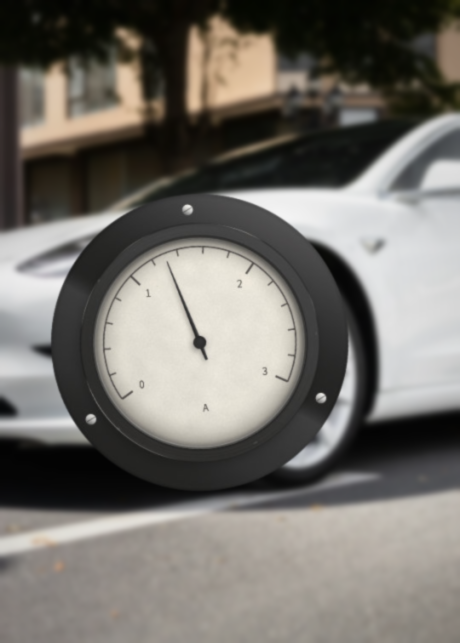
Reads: 1.3; A
